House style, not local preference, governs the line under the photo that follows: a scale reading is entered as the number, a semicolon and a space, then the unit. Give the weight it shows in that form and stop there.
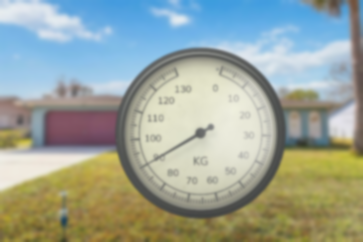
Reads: 90; kg
